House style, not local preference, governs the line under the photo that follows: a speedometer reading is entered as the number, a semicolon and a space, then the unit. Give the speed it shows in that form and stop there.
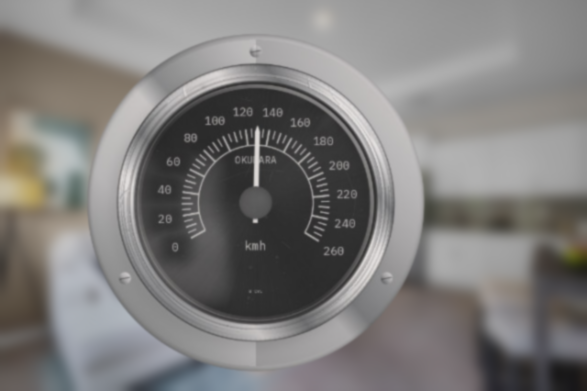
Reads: 130; km/h
